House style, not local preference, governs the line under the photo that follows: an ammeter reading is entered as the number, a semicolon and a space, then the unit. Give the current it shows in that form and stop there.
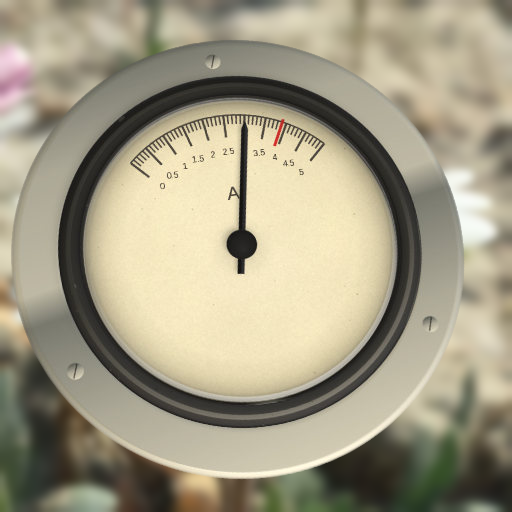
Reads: 3; A
